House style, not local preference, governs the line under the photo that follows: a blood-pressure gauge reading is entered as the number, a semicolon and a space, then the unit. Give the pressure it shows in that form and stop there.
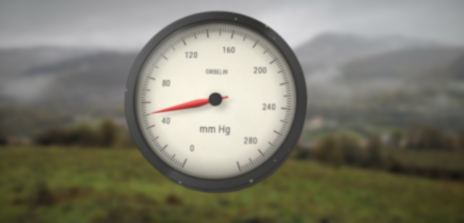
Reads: 50; mmHg
